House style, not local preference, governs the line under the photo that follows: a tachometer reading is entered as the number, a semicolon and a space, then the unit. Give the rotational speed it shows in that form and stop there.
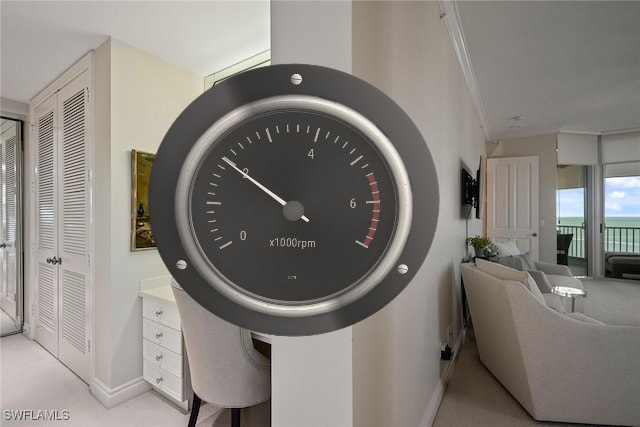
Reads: 2000; rpm
